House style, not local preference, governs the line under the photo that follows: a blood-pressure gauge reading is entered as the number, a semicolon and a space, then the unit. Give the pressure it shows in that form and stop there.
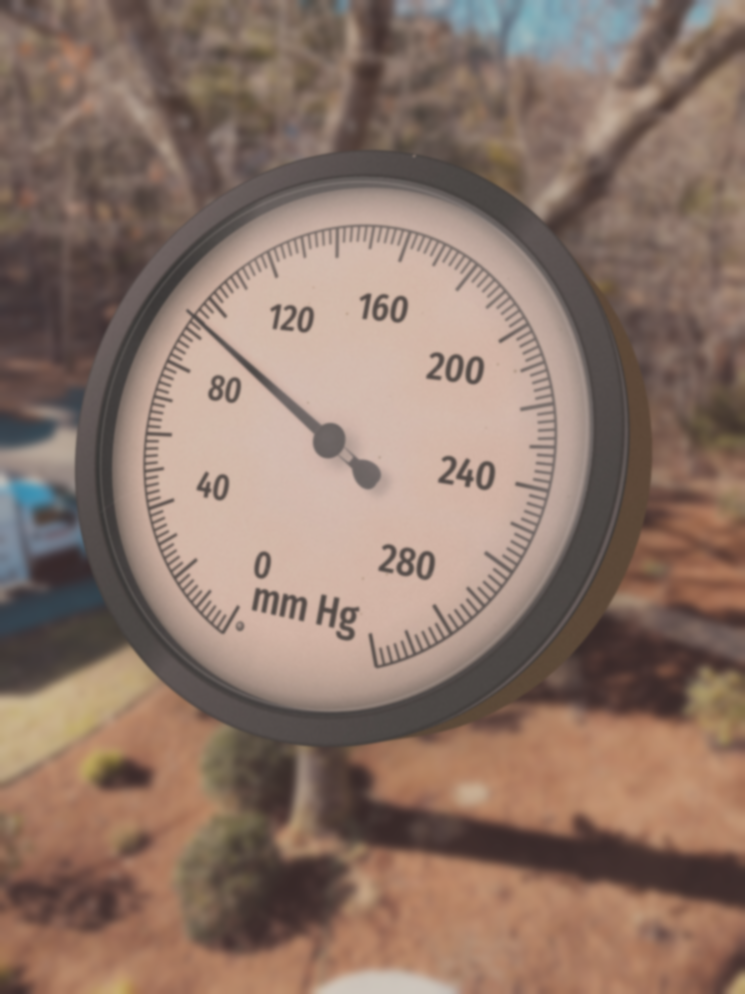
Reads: 94; mmHg
